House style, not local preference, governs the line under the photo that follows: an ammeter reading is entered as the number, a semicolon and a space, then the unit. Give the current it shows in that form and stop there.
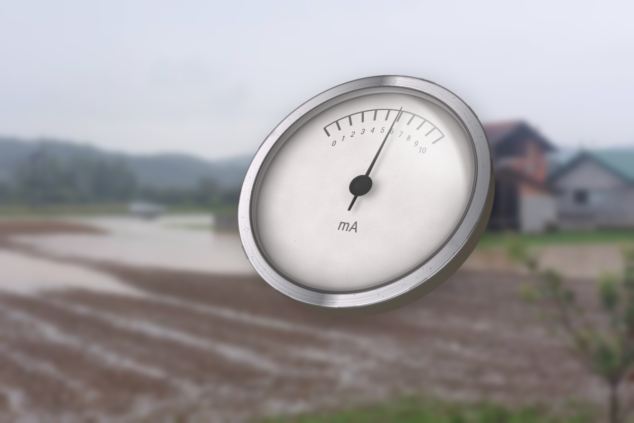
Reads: 6; mA
